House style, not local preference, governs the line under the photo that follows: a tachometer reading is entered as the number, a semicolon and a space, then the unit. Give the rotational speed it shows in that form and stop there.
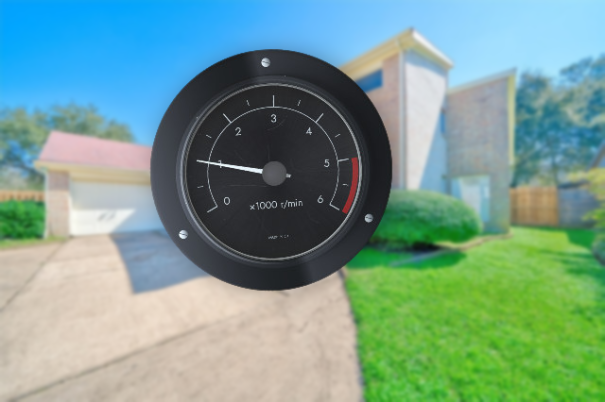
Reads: 1000; rpm
